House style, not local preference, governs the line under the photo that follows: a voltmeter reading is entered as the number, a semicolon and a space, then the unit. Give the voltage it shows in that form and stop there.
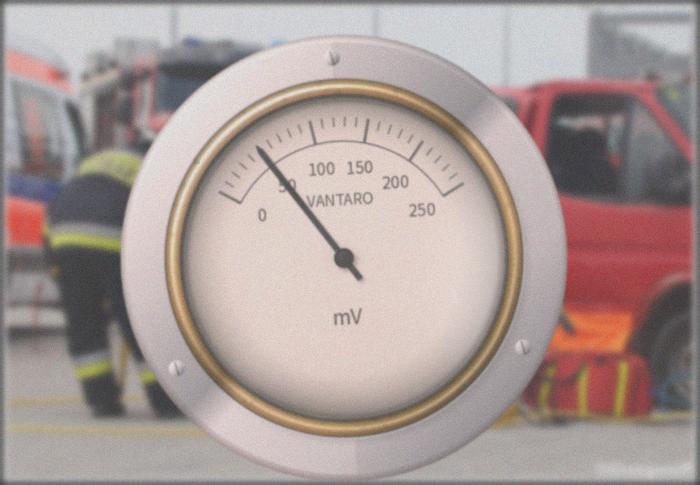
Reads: 50; mV
